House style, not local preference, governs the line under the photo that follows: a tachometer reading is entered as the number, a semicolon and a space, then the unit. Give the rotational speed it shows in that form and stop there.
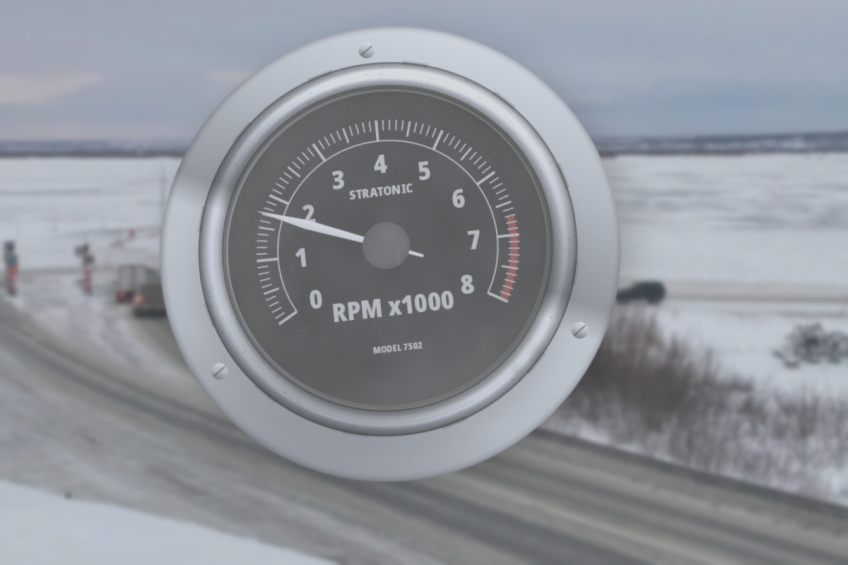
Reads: 1700; rpm
